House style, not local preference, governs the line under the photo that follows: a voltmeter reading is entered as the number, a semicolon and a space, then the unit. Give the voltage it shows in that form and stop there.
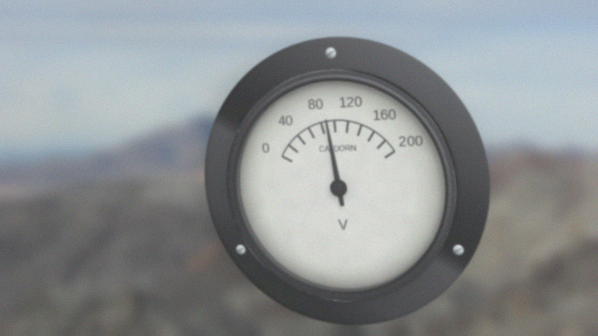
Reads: 90; V
